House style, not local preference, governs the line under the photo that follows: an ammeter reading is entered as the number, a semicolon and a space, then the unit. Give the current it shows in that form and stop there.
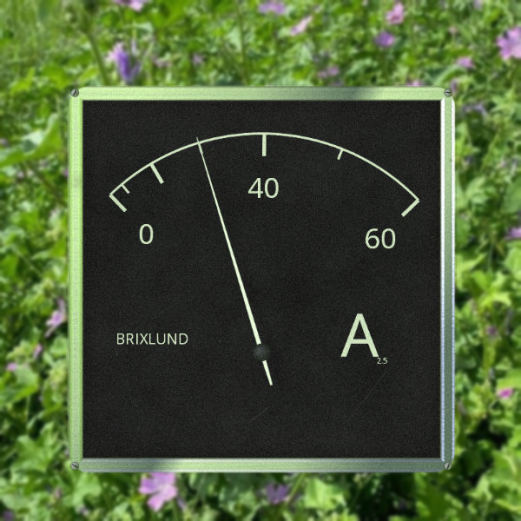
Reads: 30; A
